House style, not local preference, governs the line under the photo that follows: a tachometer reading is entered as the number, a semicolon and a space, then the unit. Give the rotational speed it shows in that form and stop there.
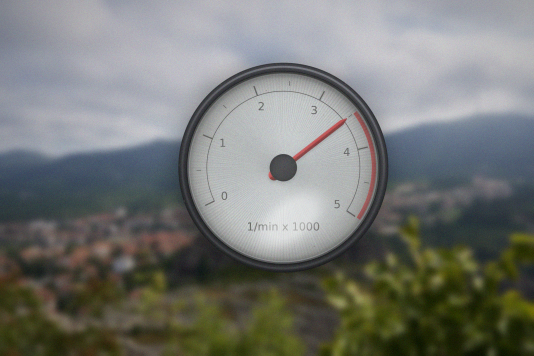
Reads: 3500; rpm
